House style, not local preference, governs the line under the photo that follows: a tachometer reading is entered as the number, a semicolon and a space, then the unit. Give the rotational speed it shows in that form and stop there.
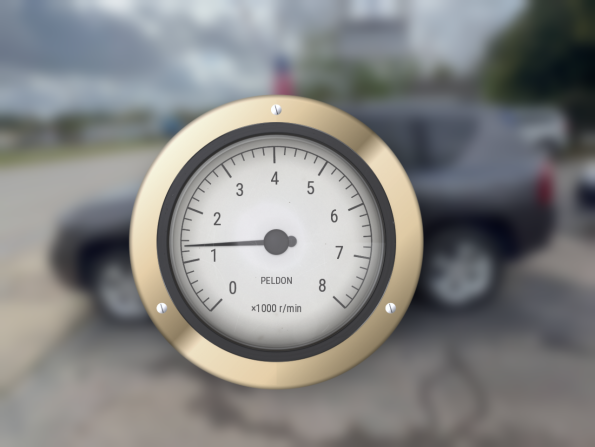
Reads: 1300; rpm
